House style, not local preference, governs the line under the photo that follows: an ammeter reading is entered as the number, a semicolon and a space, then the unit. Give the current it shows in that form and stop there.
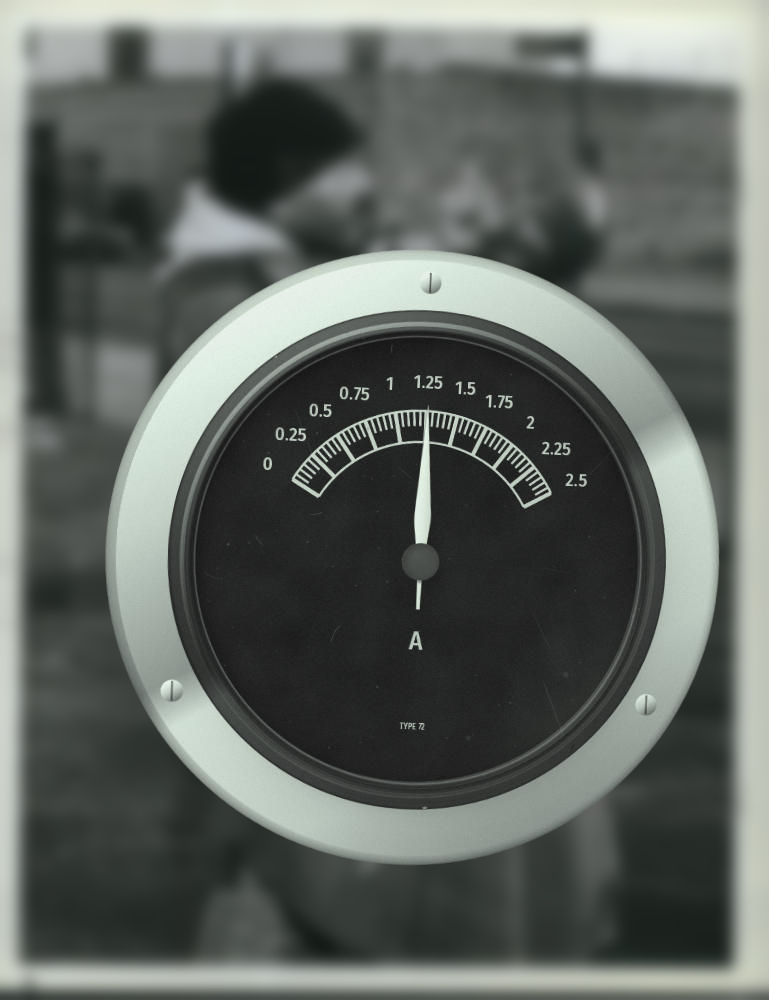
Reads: 1.25; A
